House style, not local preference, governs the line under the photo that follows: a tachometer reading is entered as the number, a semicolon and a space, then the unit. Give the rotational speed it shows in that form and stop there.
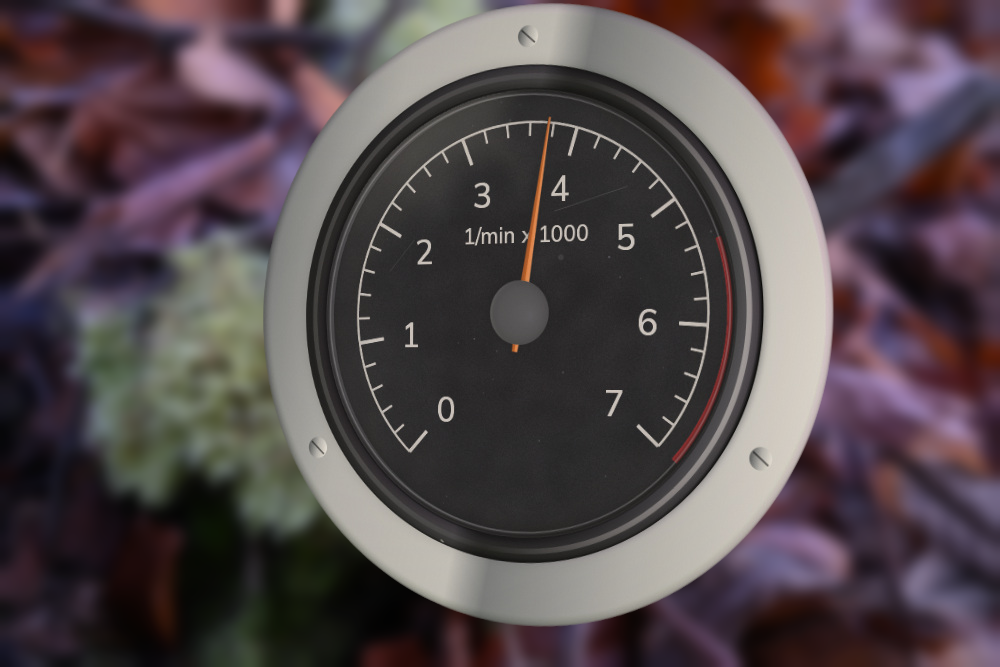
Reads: 3800; rpm
